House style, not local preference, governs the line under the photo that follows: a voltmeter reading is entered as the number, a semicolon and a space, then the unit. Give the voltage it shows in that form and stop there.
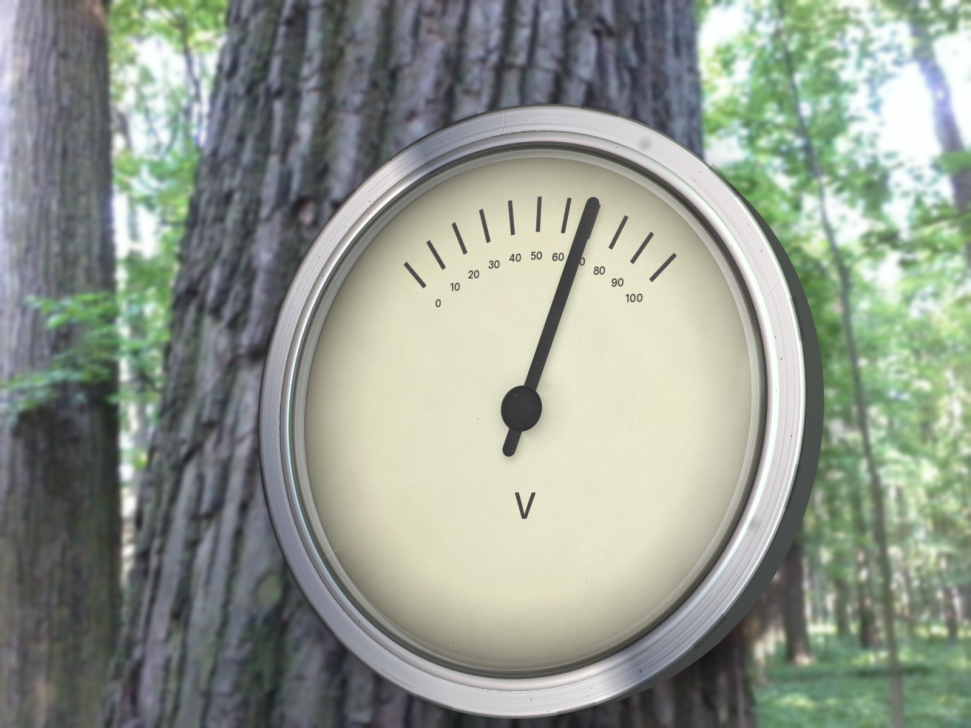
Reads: 70; V
